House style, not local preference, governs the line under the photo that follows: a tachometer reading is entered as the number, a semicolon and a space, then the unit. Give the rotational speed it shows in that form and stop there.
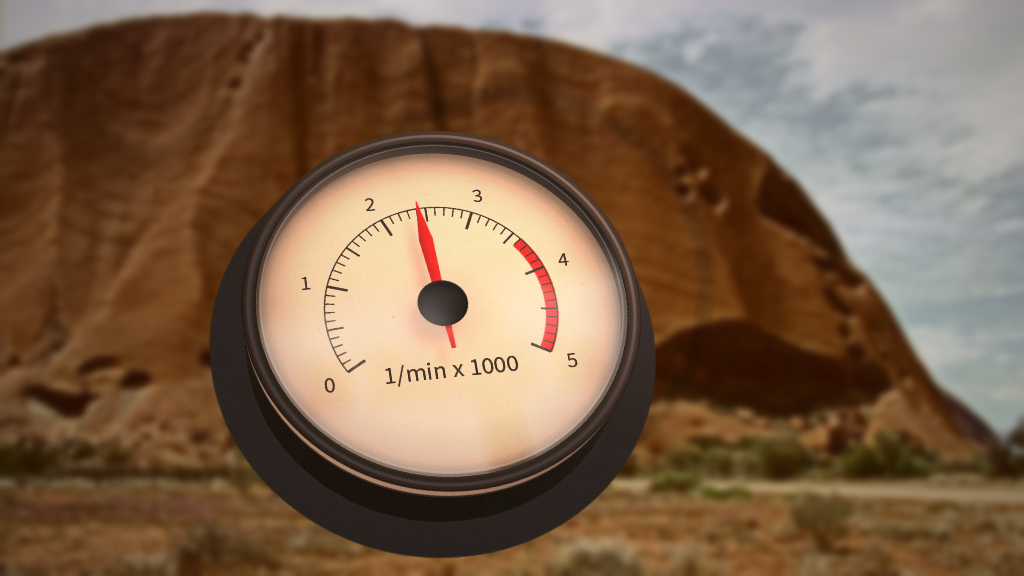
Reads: 2400; rpm
